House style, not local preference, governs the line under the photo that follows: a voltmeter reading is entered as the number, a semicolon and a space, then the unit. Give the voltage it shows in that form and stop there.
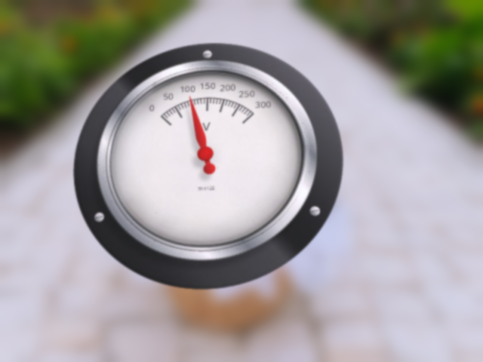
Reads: 100; V
